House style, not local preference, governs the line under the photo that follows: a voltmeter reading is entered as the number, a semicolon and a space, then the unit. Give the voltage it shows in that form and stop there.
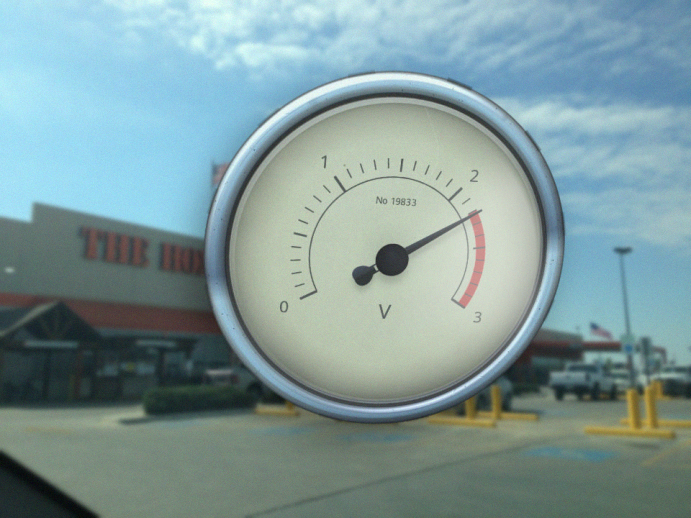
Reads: 2.2; V
